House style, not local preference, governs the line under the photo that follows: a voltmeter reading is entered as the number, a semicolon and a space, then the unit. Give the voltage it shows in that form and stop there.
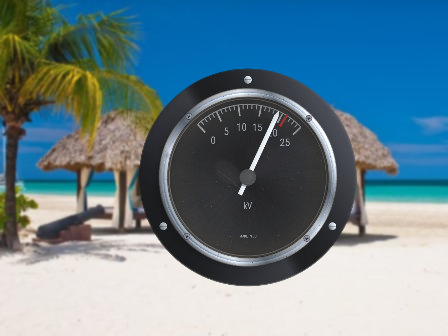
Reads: 19; kV
